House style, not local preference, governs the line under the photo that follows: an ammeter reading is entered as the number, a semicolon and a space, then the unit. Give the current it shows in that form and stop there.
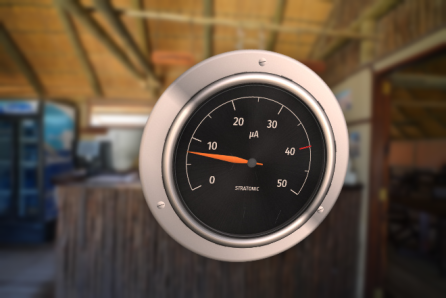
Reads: 7.5; µA
